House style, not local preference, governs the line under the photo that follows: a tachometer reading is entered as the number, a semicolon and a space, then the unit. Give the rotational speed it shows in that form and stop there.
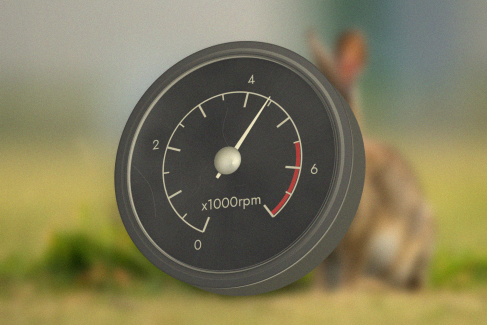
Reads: 4500; rpm
